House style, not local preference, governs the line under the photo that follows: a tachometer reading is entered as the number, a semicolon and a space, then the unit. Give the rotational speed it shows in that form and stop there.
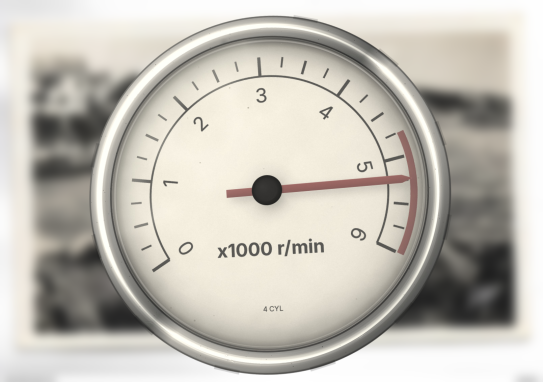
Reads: 5250; rpm
